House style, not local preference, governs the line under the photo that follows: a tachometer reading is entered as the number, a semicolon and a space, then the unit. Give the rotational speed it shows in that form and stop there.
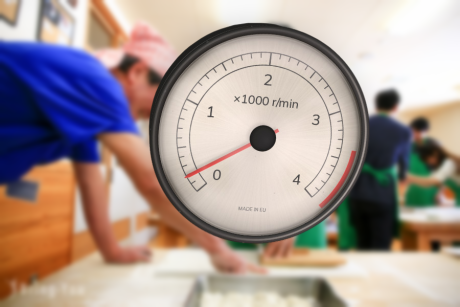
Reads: 200; rpm
